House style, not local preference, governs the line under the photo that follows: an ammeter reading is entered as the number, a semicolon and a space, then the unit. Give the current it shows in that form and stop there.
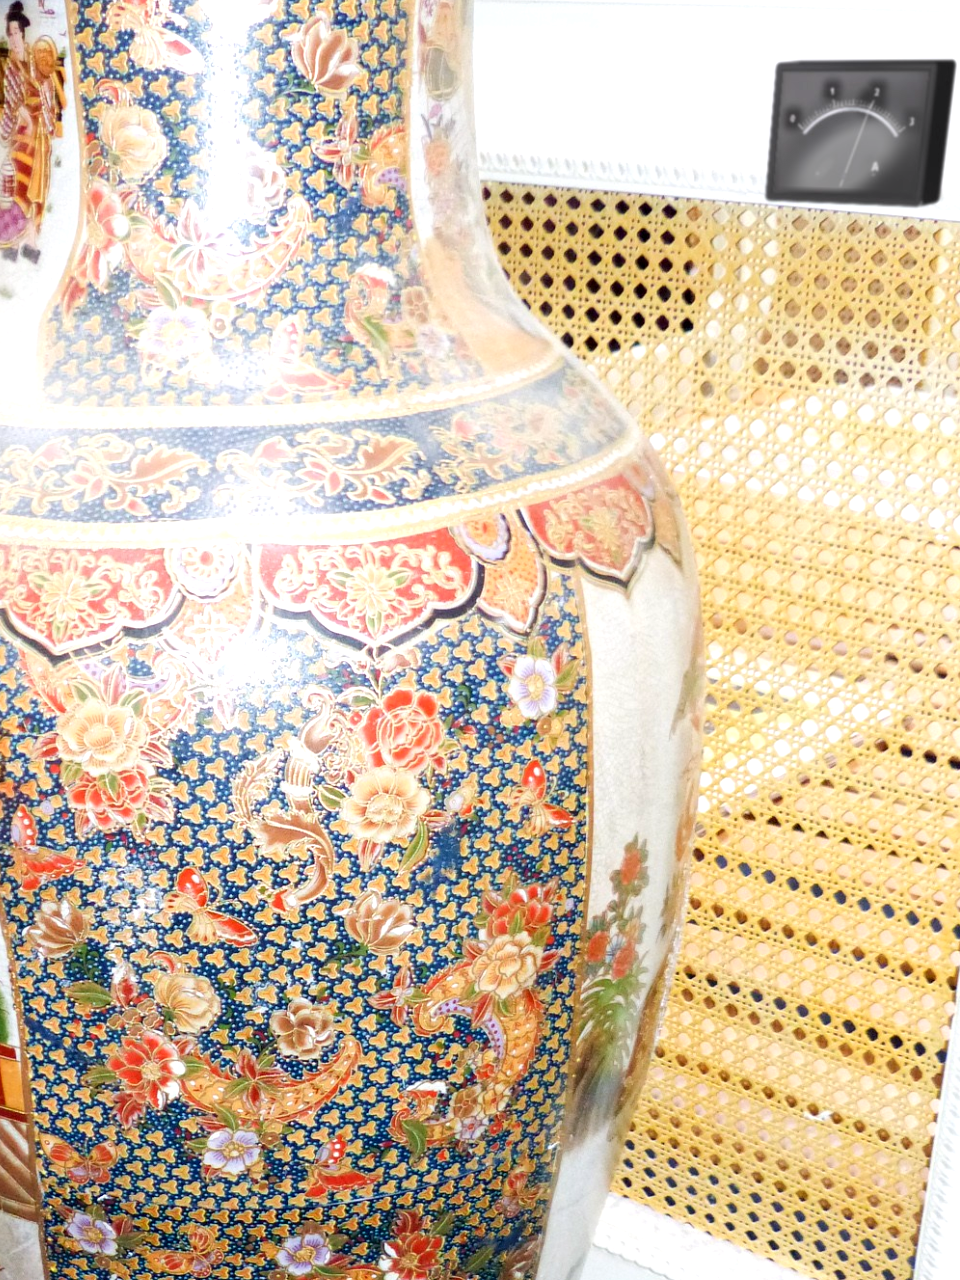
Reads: 2; A
